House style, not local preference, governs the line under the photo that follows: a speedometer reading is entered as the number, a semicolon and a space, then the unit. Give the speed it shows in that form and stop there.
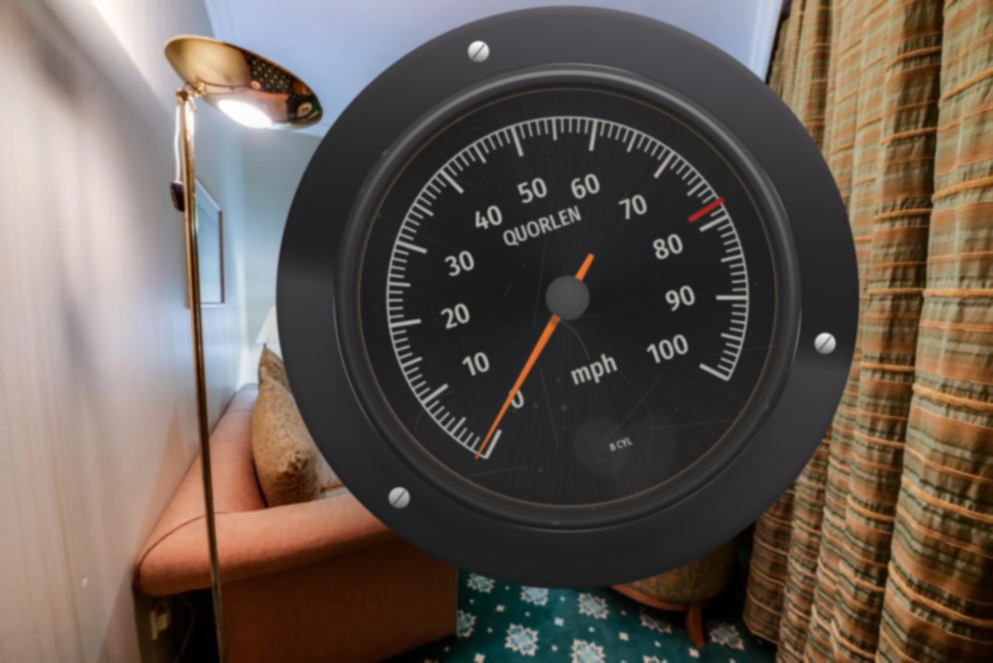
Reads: 1; mph
